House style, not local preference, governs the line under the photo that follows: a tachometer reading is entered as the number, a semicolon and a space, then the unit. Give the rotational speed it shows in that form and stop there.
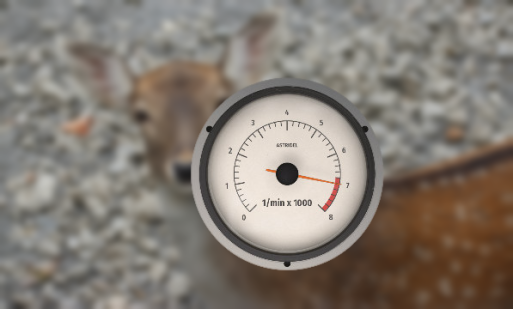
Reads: 7000; rpm
